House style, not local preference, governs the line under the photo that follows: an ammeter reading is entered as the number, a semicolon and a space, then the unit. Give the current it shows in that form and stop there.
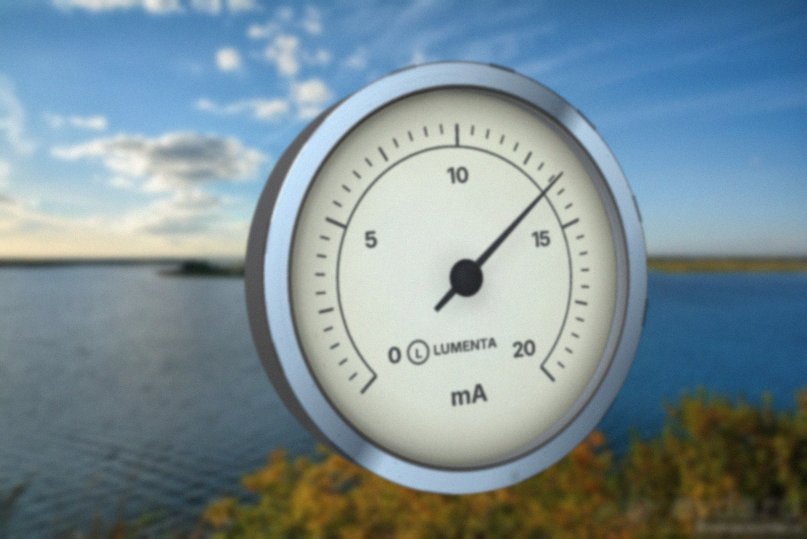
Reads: 13.5; mA
